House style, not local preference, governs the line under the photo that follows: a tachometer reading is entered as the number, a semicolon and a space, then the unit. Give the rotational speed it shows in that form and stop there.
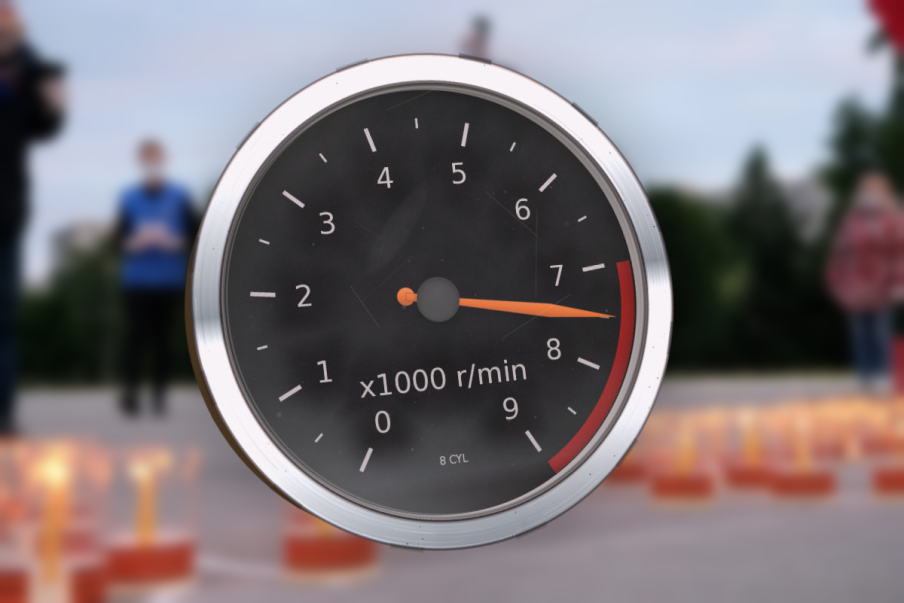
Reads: 7500; rpm
